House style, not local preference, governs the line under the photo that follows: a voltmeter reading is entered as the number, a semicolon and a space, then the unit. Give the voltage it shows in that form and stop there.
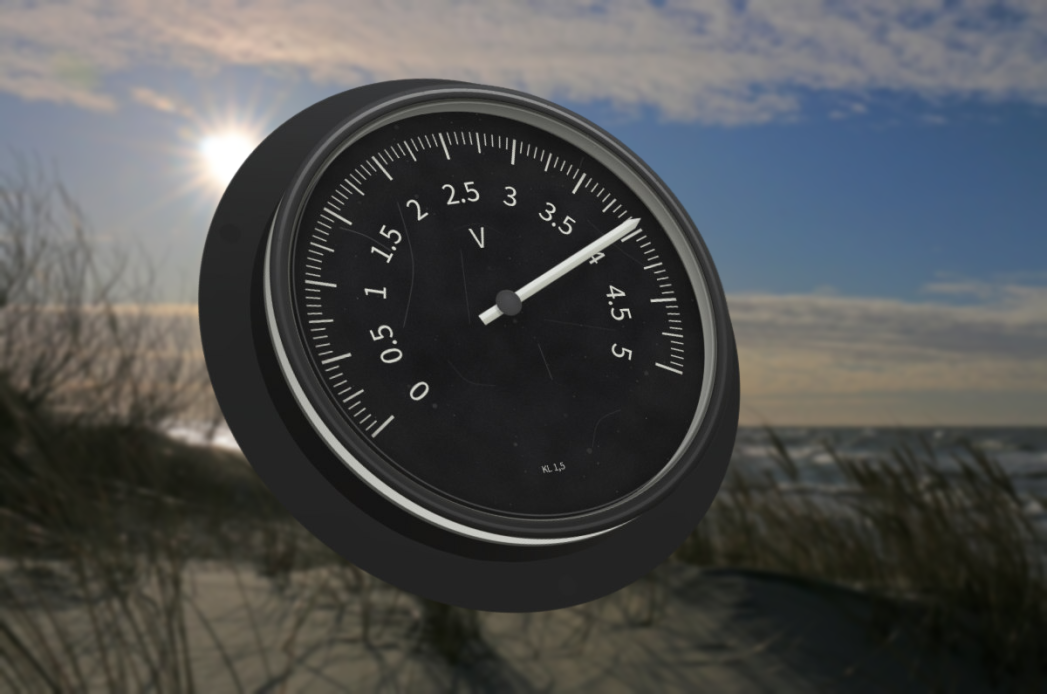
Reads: 3.95; V
